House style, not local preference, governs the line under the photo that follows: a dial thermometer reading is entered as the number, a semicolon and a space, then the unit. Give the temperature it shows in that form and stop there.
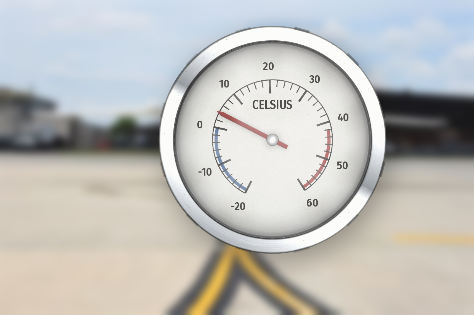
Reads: 4; °C
